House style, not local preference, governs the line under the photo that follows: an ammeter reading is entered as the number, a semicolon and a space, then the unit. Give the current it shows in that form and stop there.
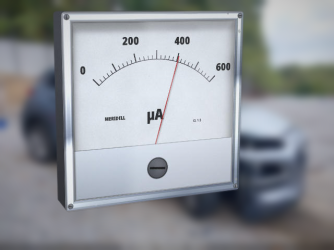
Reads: 400; µA
